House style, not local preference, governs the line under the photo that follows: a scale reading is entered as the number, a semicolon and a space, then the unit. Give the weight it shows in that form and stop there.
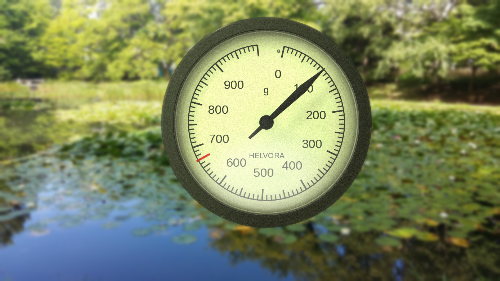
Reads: 100; g
